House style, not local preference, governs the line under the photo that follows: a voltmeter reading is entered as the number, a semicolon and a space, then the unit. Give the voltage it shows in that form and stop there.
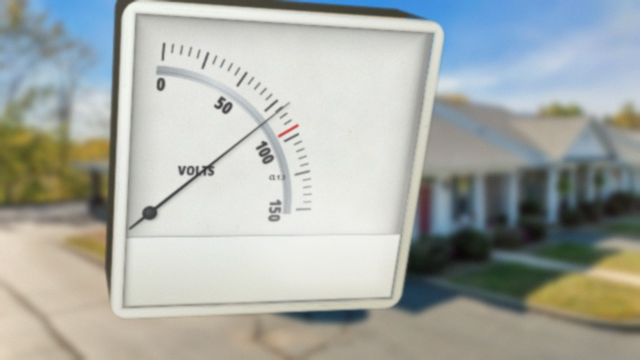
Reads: 80; V
